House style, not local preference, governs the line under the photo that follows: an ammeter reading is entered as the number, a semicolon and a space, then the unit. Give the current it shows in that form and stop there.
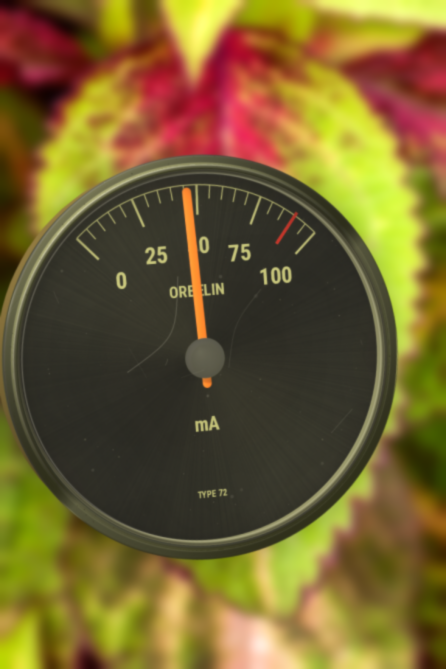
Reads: 45; mA
